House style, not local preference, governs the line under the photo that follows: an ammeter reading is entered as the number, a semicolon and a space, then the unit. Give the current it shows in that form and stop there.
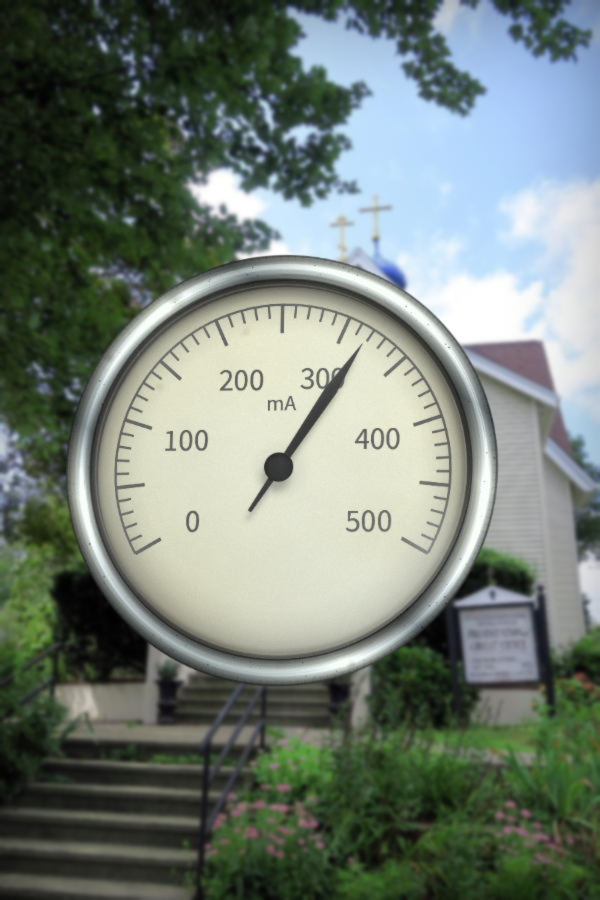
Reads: 320; mA
